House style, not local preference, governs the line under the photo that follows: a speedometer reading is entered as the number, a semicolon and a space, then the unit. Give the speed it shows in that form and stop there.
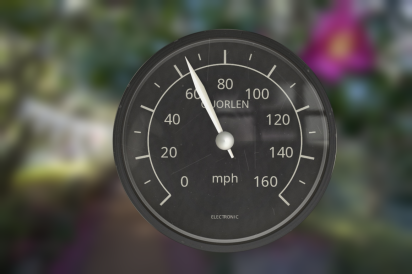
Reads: 65; mph
